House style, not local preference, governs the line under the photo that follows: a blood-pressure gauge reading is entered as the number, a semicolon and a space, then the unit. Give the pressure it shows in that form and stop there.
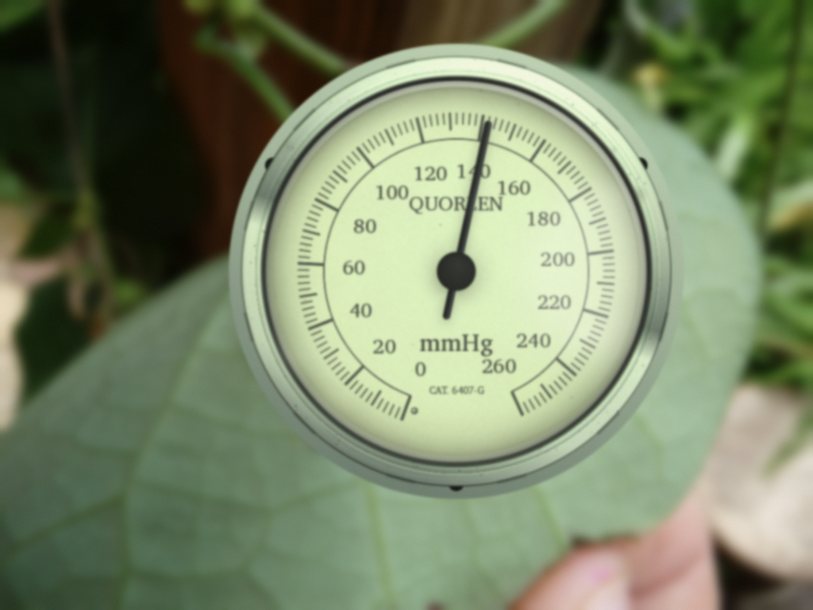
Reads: 142; mmHg
